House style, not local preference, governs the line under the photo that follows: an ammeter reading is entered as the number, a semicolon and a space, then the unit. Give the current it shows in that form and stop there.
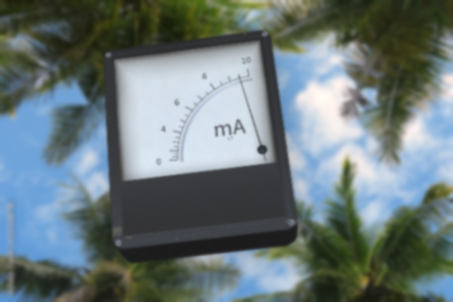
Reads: 9.5; mA
